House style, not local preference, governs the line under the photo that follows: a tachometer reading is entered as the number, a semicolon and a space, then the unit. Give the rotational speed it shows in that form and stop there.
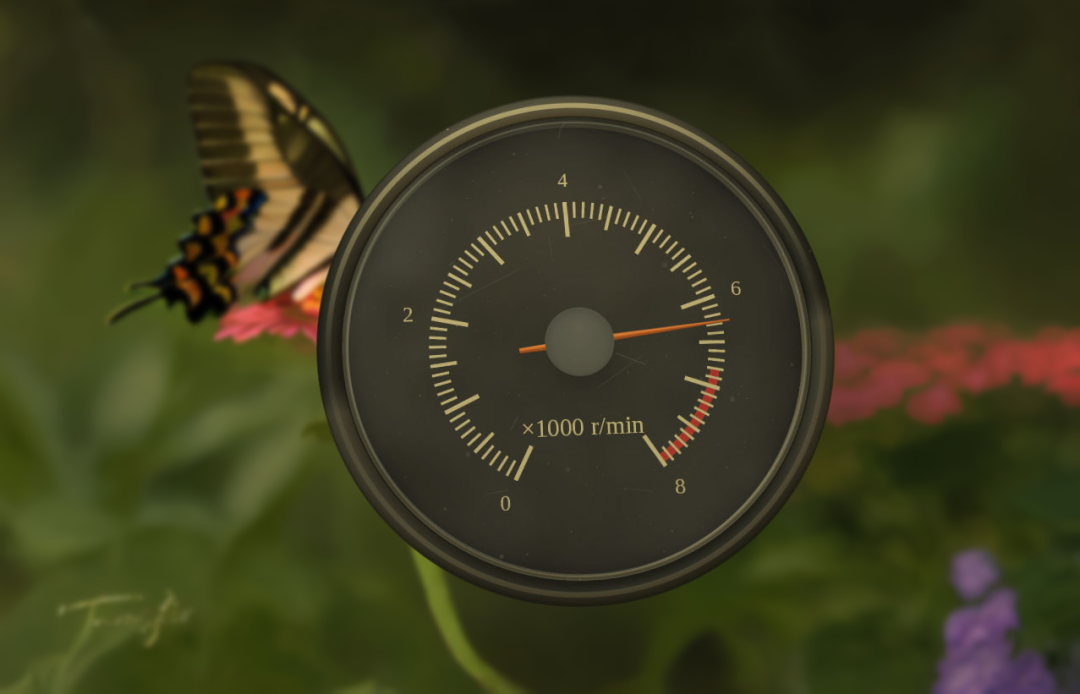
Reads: 6300; rpm
